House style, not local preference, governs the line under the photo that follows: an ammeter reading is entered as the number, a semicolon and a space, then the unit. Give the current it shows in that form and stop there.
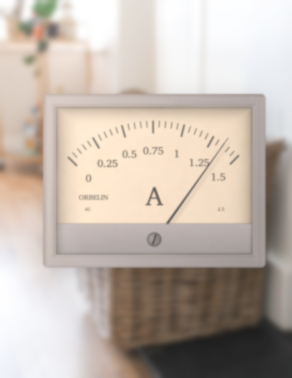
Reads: 1.35; A
